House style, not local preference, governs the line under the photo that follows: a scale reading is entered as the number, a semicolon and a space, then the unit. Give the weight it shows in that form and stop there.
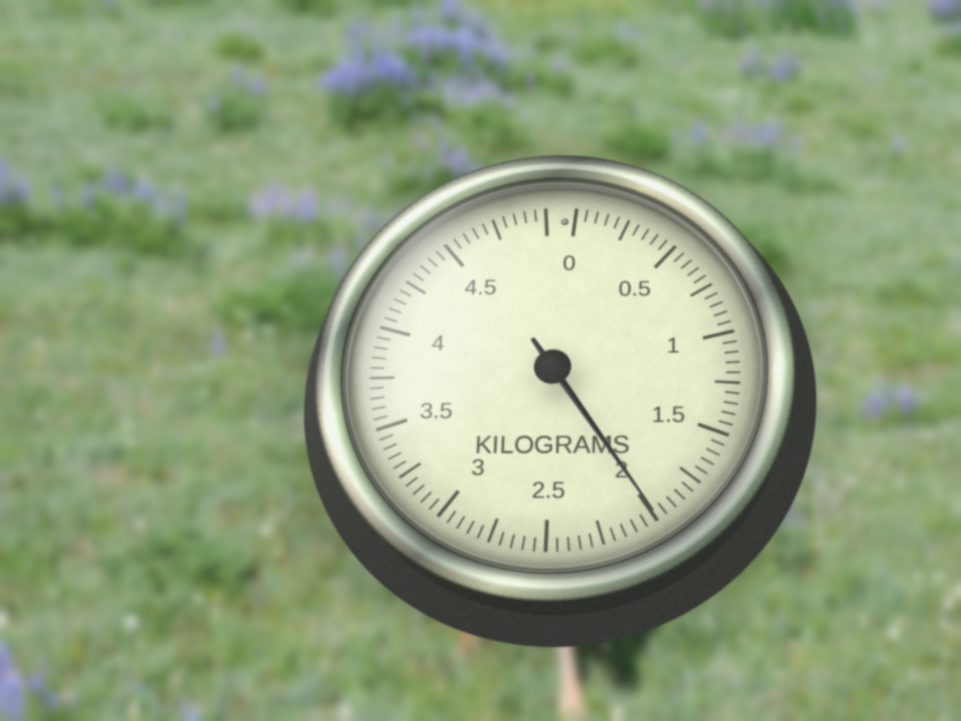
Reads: 2; kg
